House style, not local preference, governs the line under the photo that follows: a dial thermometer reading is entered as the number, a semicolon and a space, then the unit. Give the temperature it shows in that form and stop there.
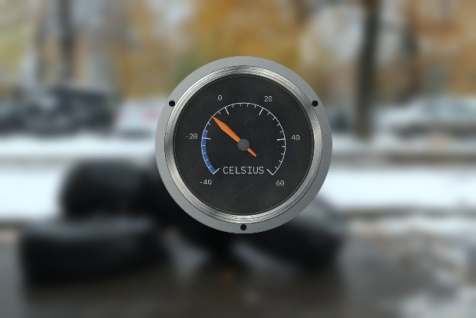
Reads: -8; °C
